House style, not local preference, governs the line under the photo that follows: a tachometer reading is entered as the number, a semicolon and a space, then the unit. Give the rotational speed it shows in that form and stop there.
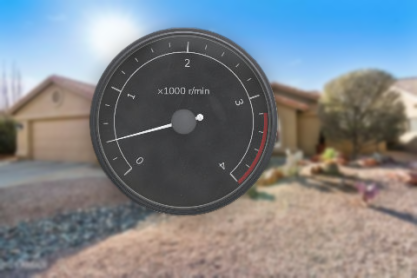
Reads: 400; rpm
